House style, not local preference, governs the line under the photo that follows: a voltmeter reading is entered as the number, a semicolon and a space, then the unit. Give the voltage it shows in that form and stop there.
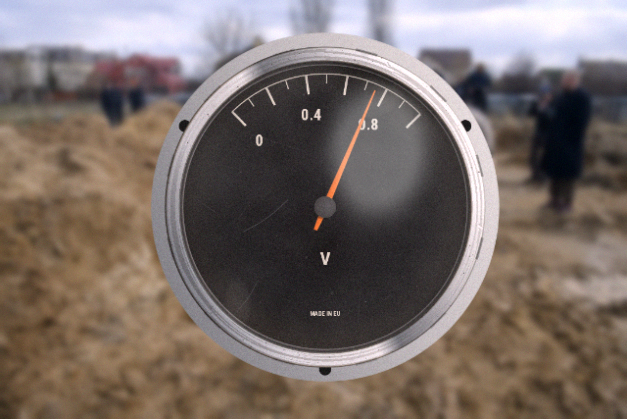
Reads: 0.75; V
